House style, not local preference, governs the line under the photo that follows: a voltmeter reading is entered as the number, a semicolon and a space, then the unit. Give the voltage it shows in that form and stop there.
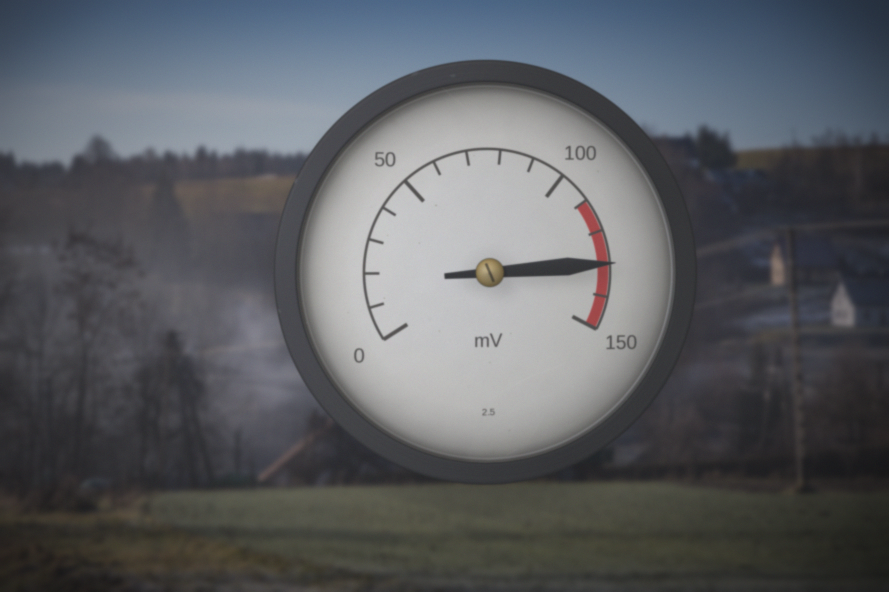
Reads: 130; mV
